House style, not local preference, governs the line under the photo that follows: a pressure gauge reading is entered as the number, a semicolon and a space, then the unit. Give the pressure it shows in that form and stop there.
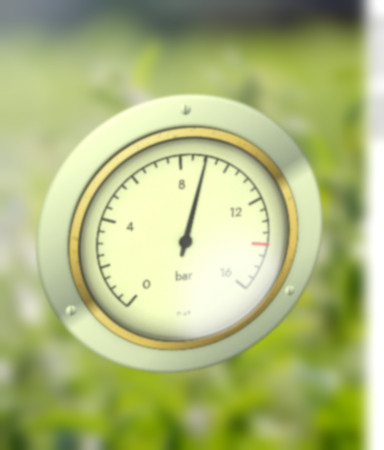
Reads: 9; bar
